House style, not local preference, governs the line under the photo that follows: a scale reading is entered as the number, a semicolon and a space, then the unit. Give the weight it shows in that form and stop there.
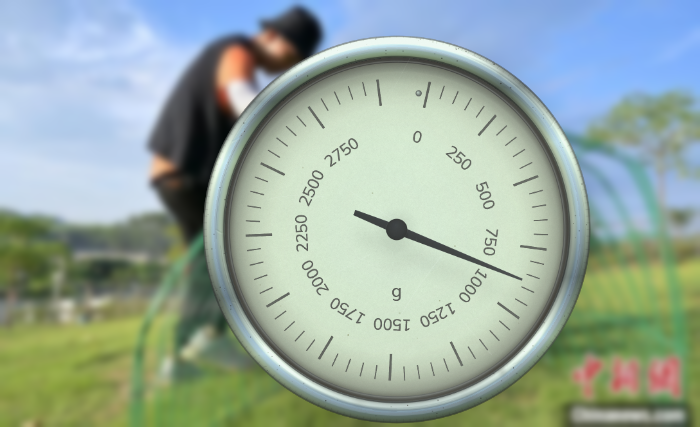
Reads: 875; g
